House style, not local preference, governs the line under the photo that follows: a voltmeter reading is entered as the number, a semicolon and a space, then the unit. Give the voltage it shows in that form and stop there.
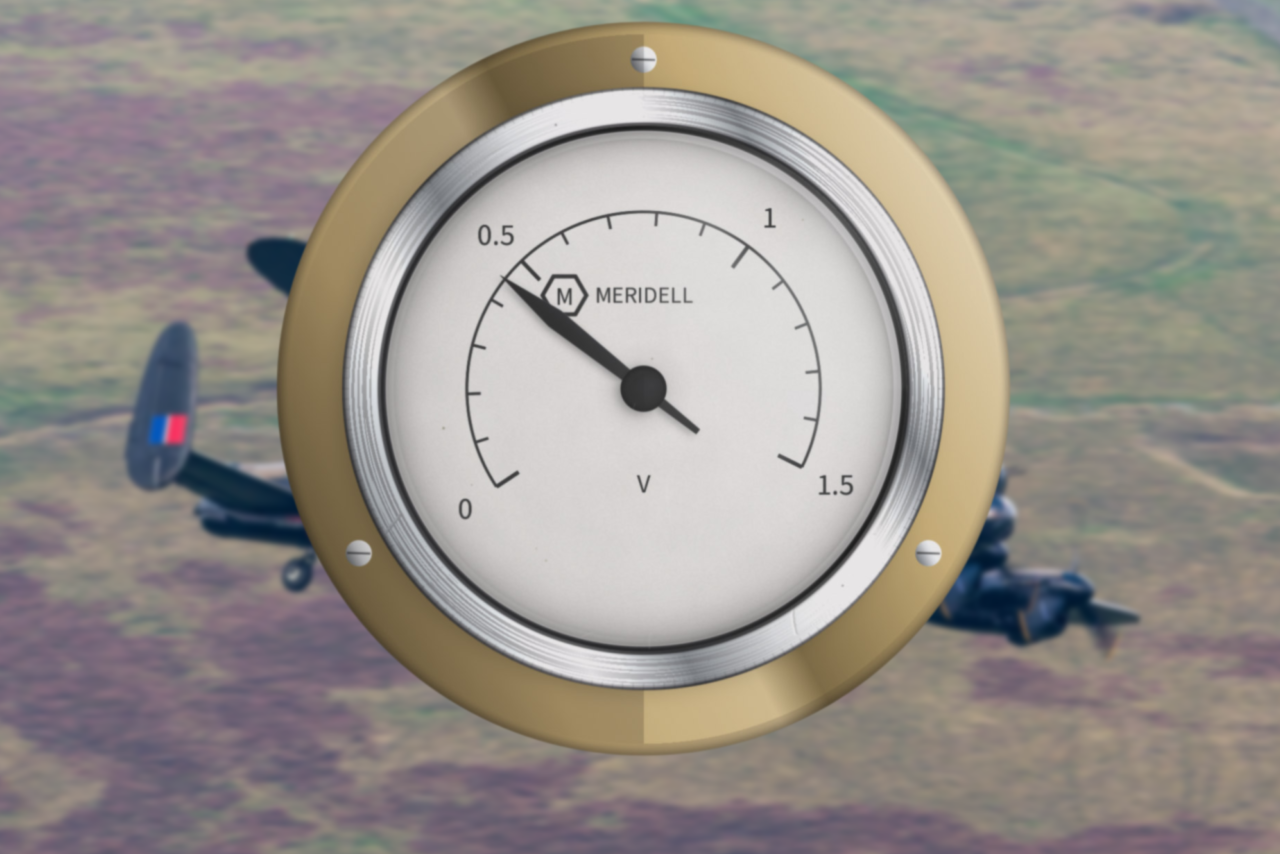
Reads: 0.45; V
